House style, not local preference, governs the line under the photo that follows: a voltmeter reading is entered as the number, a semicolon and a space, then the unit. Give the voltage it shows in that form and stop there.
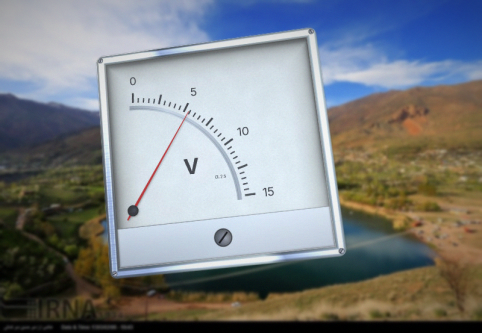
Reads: 5.5; V
